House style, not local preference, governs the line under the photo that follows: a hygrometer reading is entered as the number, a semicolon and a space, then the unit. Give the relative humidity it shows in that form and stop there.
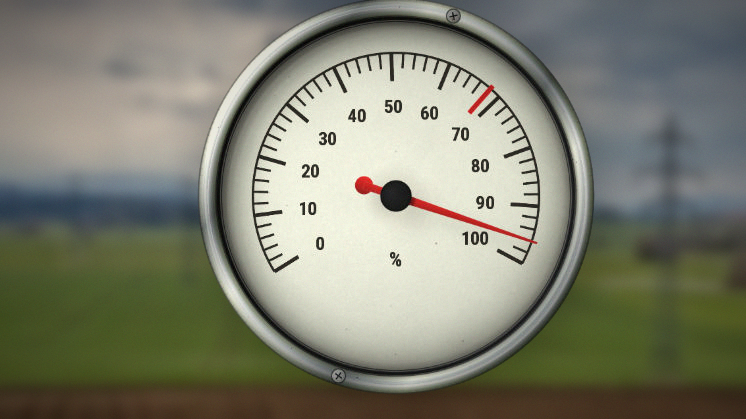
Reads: 96; %
